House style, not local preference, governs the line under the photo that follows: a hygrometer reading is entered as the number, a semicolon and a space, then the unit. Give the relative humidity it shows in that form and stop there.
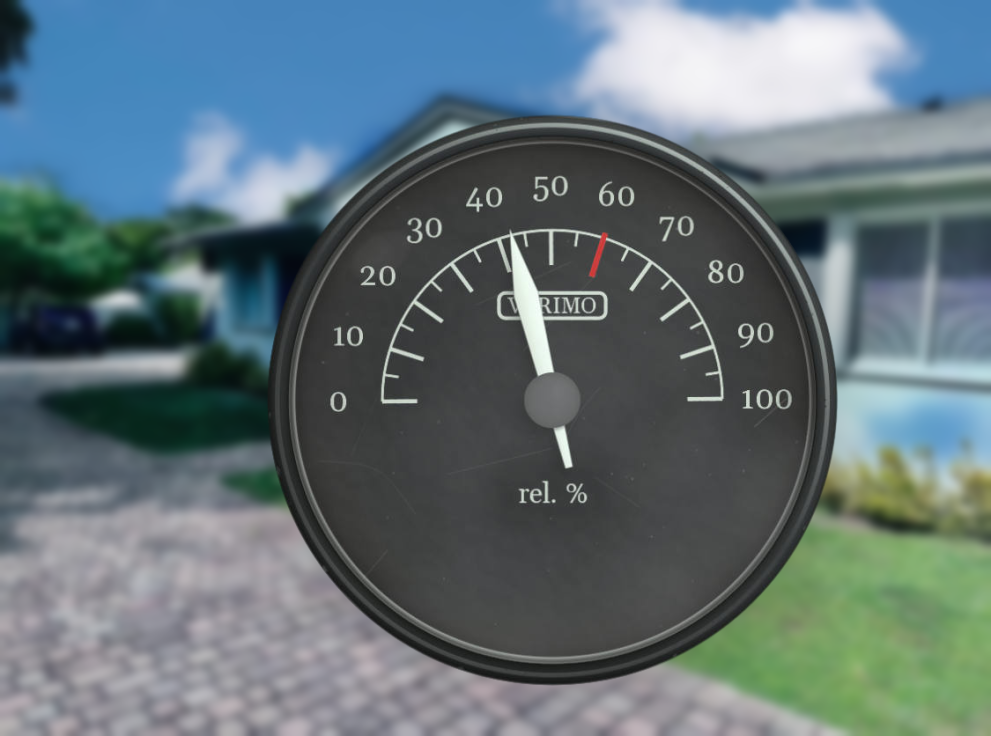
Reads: 42.5; %
